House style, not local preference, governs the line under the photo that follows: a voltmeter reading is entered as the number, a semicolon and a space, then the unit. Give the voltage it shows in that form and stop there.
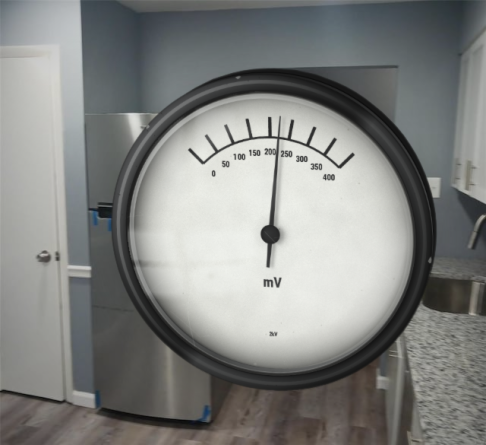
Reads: 225; mV
